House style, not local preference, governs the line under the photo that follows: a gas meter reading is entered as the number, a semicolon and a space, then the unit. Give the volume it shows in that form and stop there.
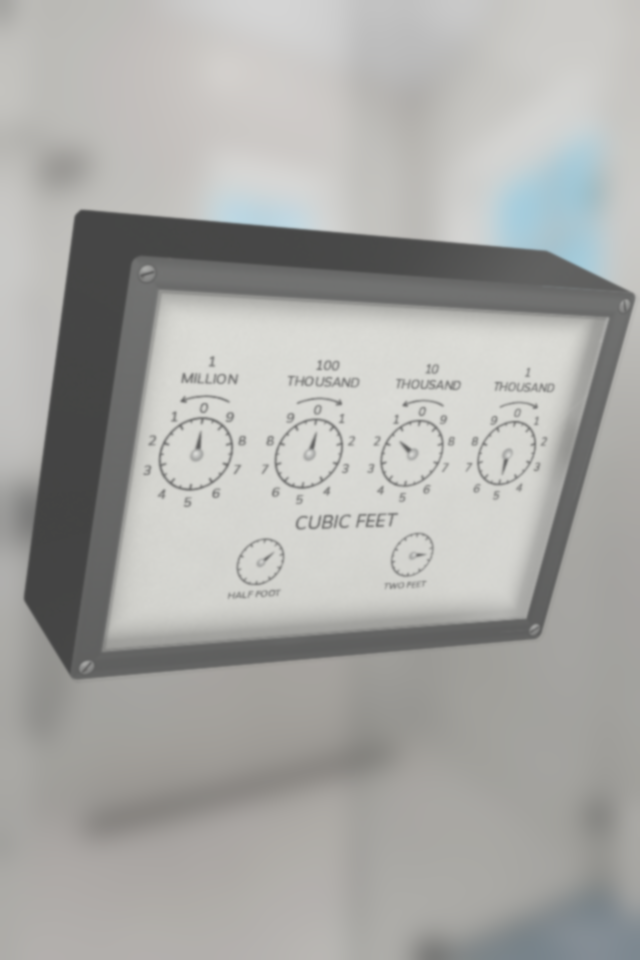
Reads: 1500; ft³
